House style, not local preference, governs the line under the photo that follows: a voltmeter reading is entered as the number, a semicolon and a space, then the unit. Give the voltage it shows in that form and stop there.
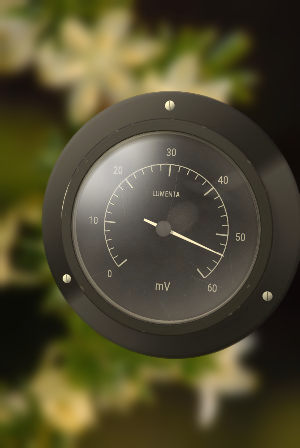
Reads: 54; mV
